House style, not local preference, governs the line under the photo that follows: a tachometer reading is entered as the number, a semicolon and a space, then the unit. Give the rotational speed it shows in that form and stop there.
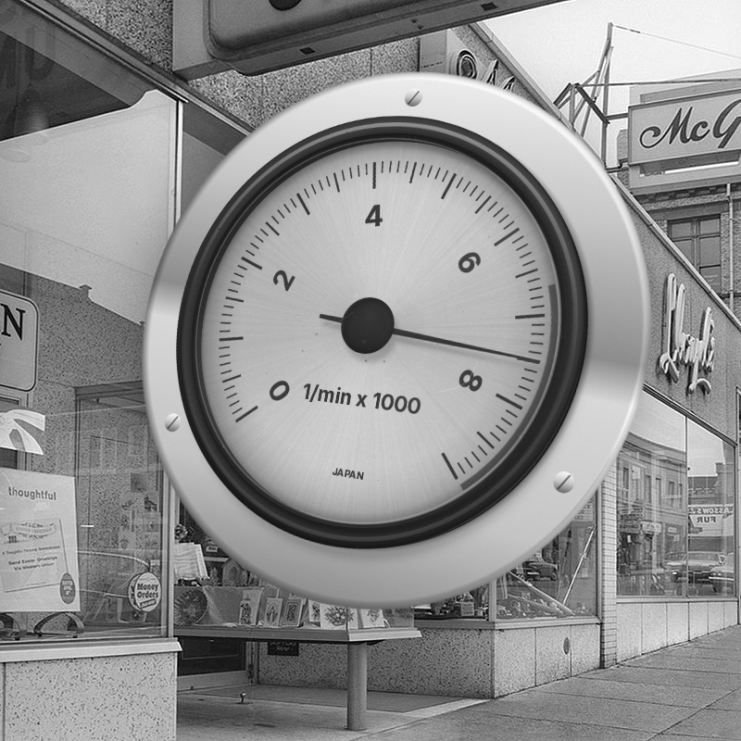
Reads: 7500; rpm
